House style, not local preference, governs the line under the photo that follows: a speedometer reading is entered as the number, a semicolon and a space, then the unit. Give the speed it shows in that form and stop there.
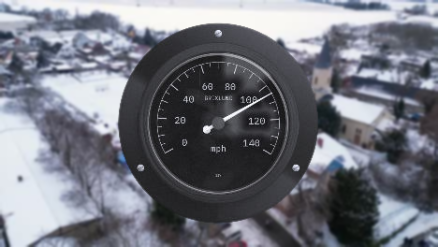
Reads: 105; mph
